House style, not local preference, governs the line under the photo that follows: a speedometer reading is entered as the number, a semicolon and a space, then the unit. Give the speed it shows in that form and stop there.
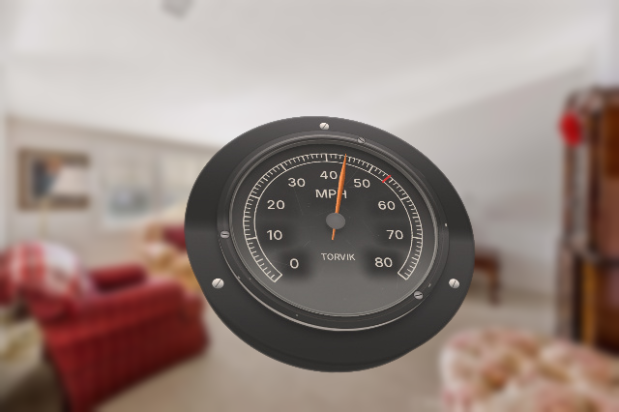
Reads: 44; mph
